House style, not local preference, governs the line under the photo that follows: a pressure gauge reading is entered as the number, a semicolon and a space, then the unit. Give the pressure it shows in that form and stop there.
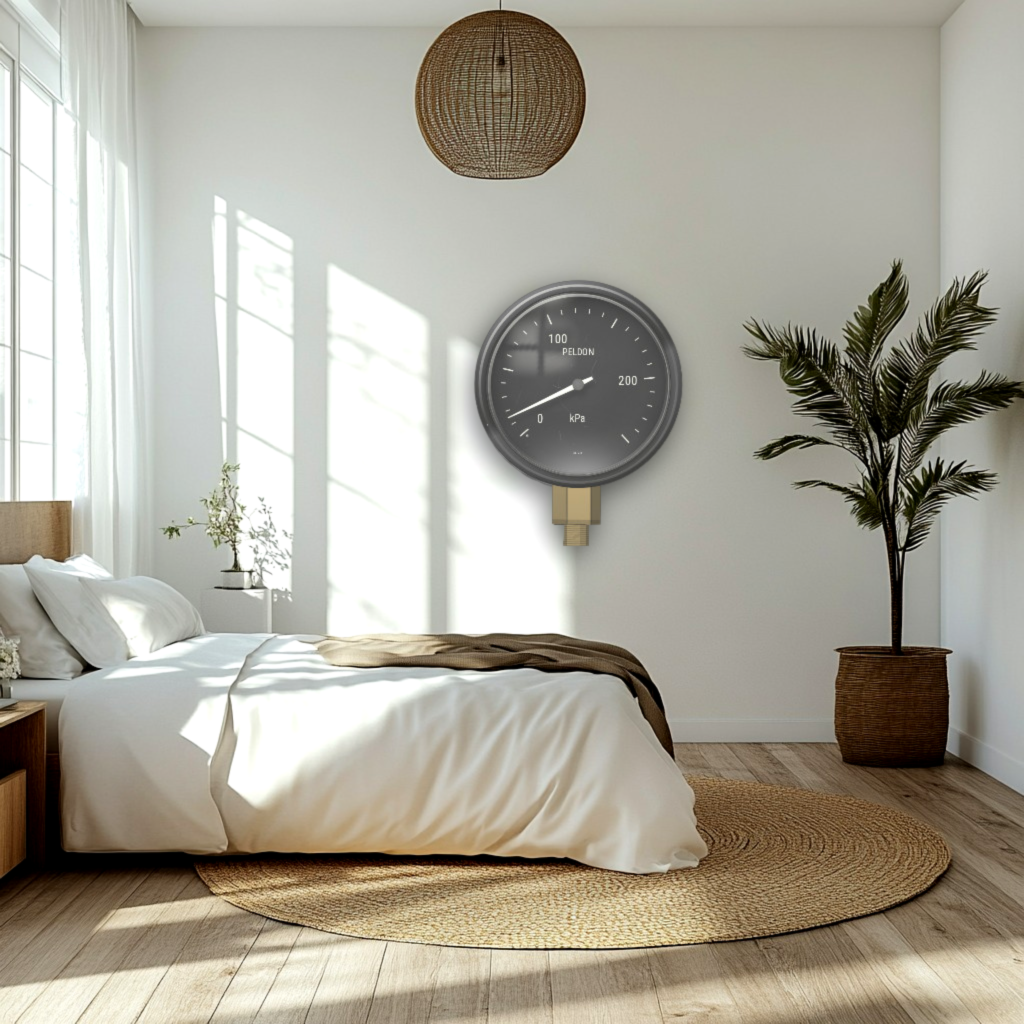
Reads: 15; kPa
